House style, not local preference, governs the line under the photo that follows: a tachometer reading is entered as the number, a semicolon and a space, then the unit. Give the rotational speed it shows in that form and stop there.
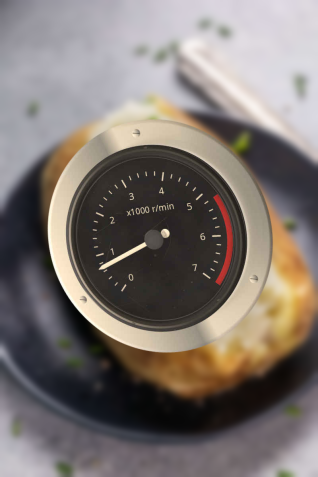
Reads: 700; rpm
